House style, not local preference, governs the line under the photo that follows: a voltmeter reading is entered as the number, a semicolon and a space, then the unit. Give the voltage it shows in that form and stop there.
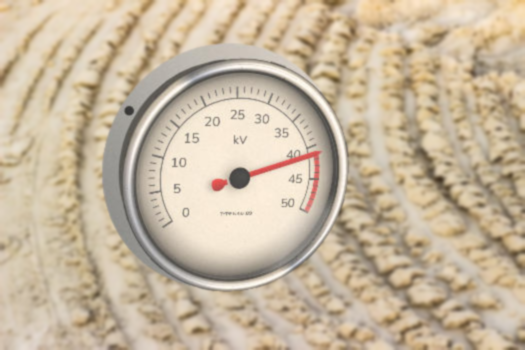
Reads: 41; kV
